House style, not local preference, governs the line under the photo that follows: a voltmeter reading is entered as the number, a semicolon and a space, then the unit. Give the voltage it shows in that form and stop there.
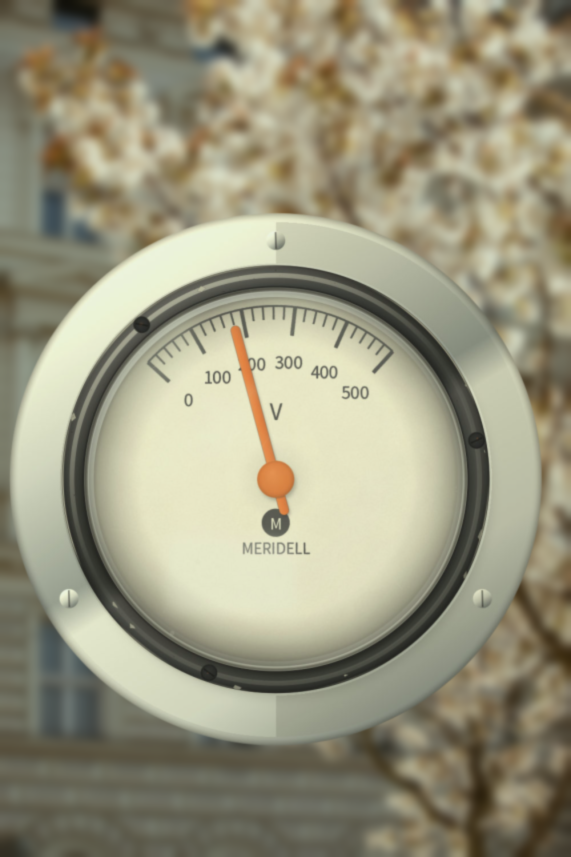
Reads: 180; V
